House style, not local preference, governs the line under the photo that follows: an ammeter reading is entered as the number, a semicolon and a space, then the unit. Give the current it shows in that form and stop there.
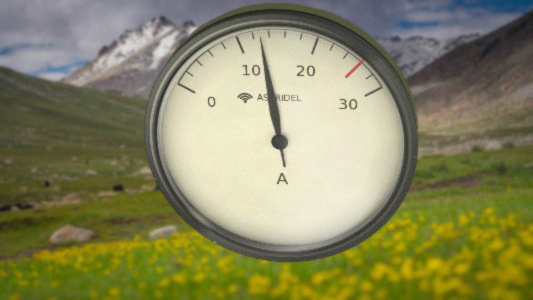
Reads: 13; A
